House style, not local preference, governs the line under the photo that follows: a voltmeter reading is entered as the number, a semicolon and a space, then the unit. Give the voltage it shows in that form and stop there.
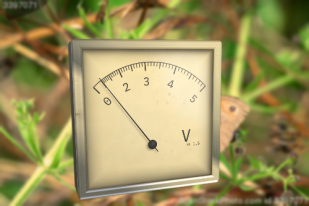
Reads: 1; V
